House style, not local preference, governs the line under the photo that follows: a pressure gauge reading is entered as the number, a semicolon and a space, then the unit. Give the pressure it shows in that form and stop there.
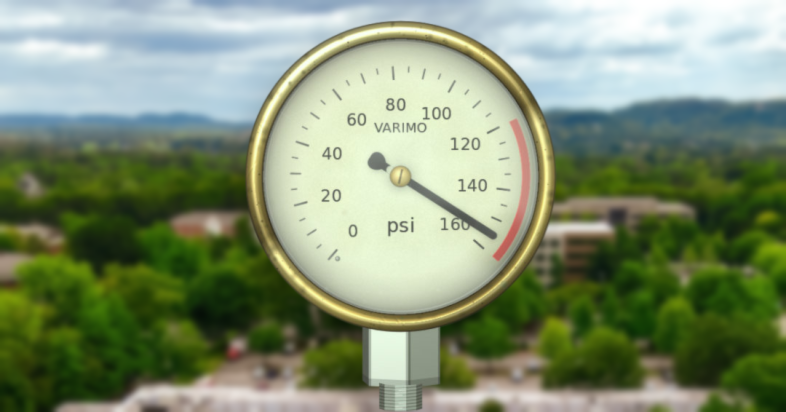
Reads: 155; psi
